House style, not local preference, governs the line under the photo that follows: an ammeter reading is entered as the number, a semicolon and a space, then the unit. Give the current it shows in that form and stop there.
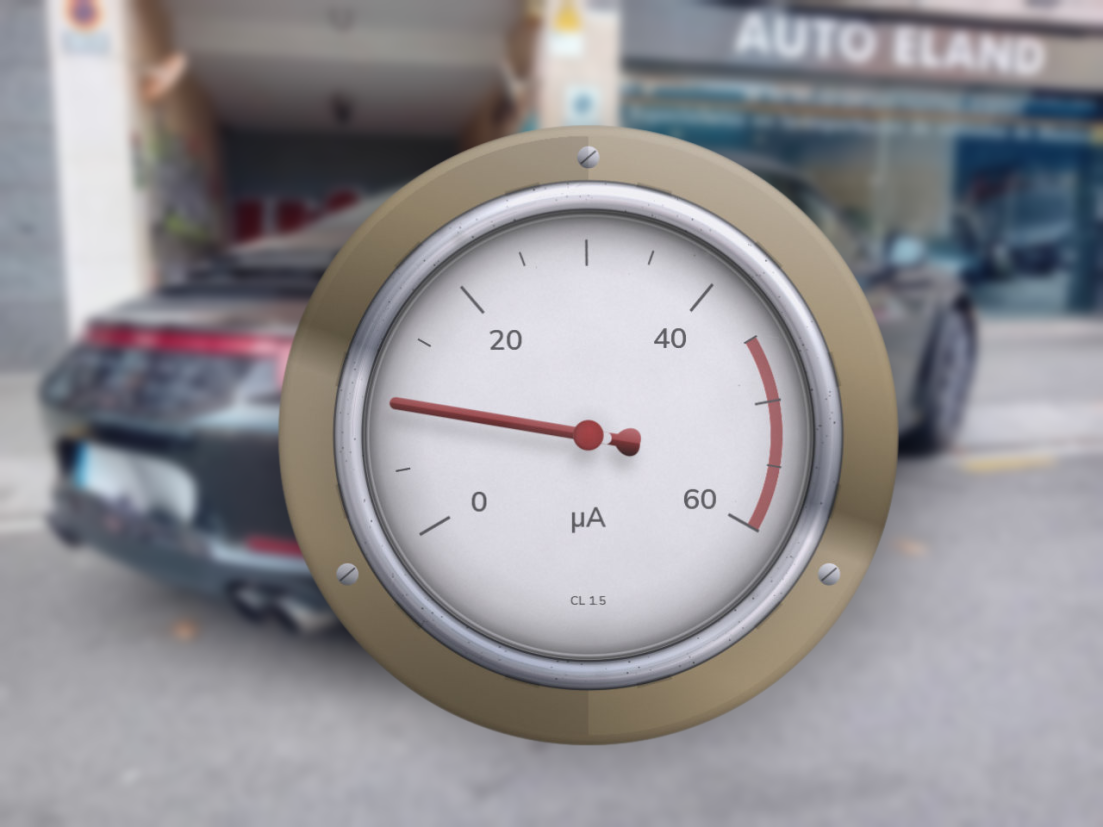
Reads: 10; µA
